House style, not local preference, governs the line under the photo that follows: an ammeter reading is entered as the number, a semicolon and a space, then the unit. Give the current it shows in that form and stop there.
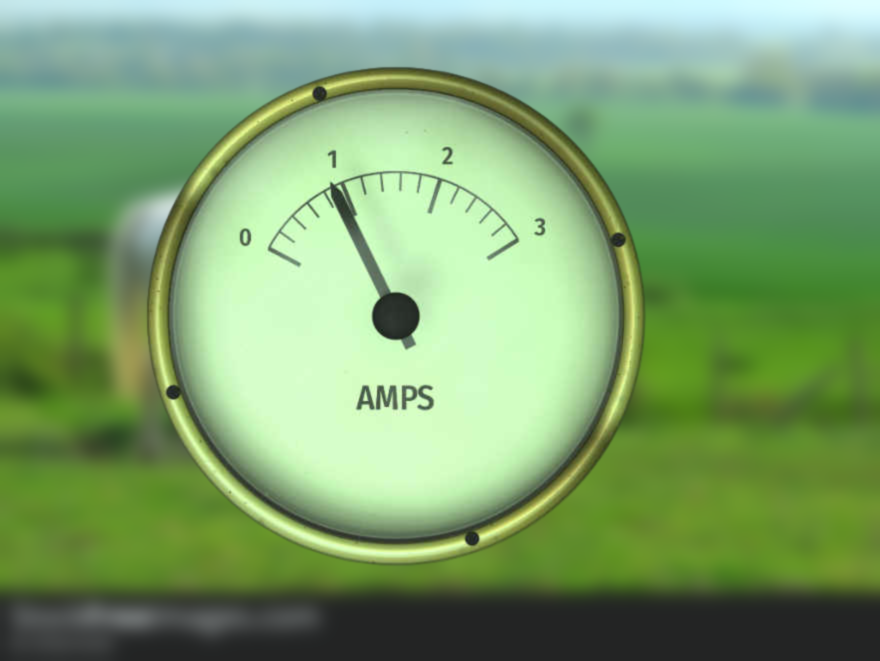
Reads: 0.9; A
